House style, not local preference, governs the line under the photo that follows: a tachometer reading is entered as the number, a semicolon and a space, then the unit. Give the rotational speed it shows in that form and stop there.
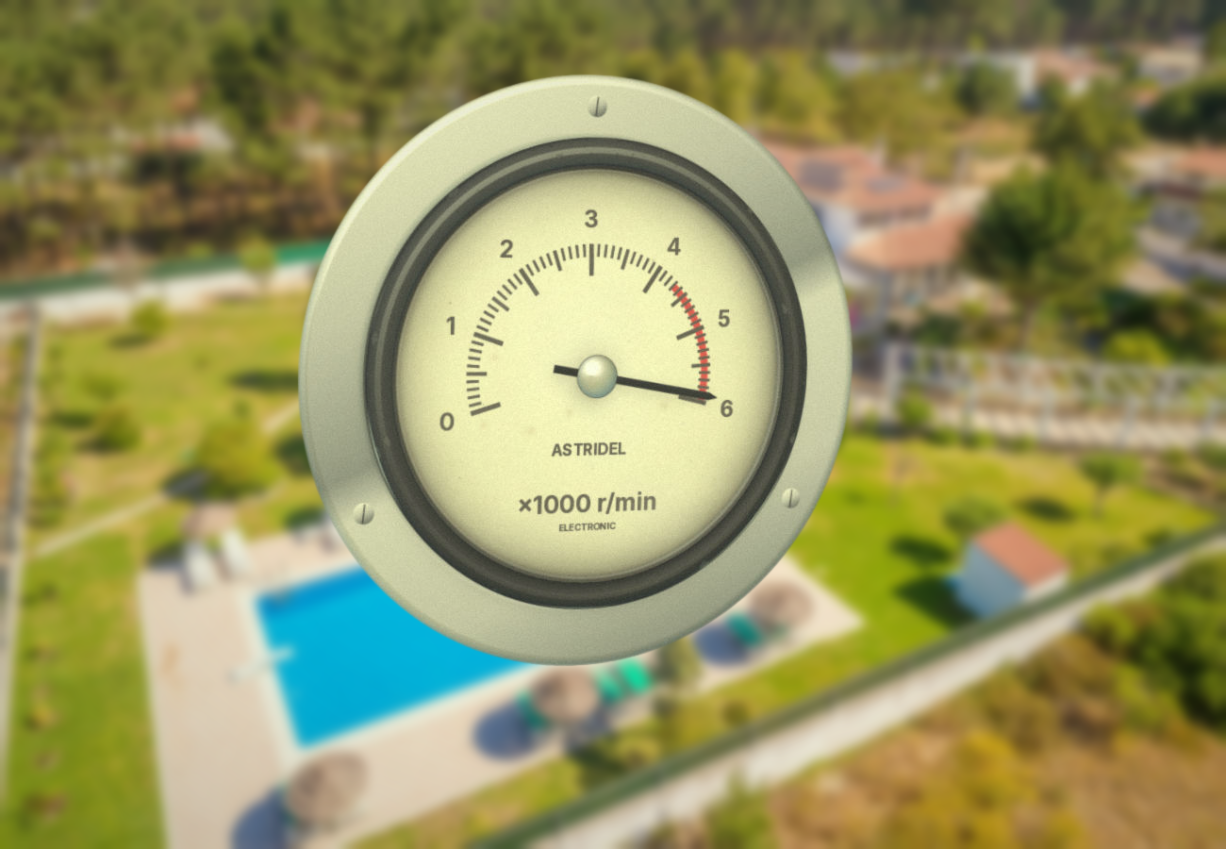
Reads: 5900; rpm
